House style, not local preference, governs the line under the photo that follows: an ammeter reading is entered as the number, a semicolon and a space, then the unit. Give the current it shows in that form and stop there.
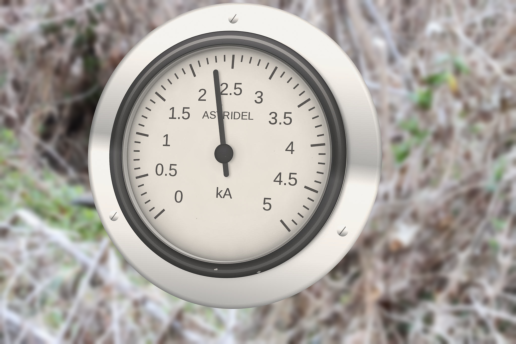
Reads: 2.3; kA
